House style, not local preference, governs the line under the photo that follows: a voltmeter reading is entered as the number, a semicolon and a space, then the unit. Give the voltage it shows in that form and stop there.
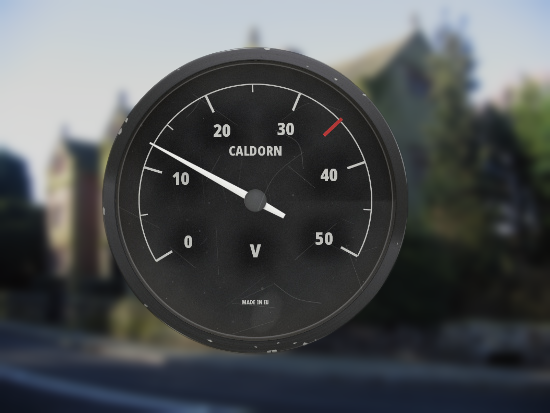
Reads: 12.5; V
